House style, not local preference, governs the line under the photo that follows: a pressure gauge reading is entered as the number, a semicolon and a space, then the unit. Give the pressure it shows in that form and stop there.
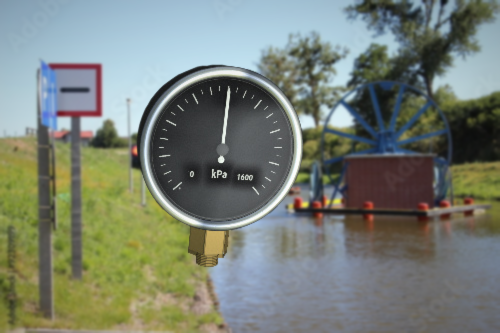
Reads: 800; kPa
